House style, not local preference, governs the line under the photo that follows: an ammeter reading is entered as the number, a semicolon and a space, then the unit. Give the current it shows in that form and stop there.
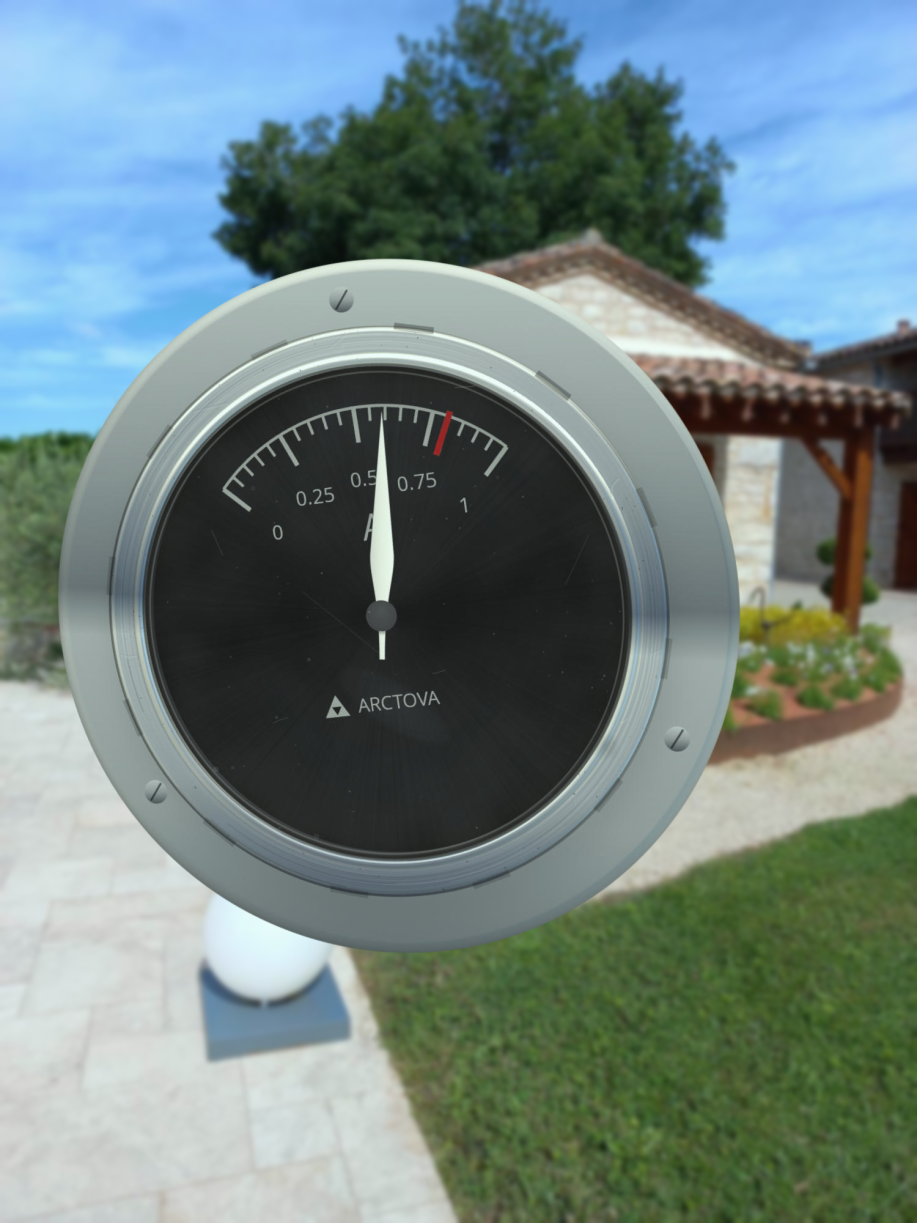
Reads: 0.6; A
